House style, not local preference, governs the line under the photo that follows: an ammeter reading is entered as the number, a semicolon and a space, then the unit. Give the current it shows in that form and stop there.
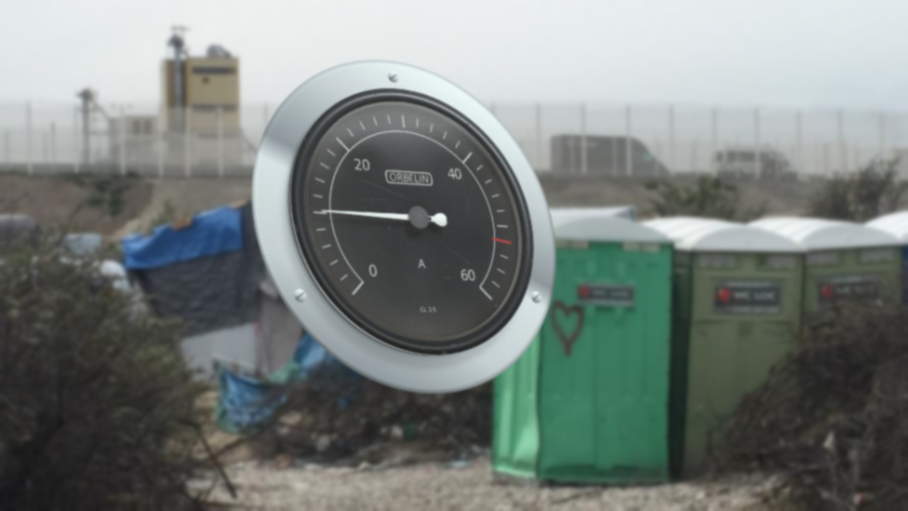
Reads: 10; A
